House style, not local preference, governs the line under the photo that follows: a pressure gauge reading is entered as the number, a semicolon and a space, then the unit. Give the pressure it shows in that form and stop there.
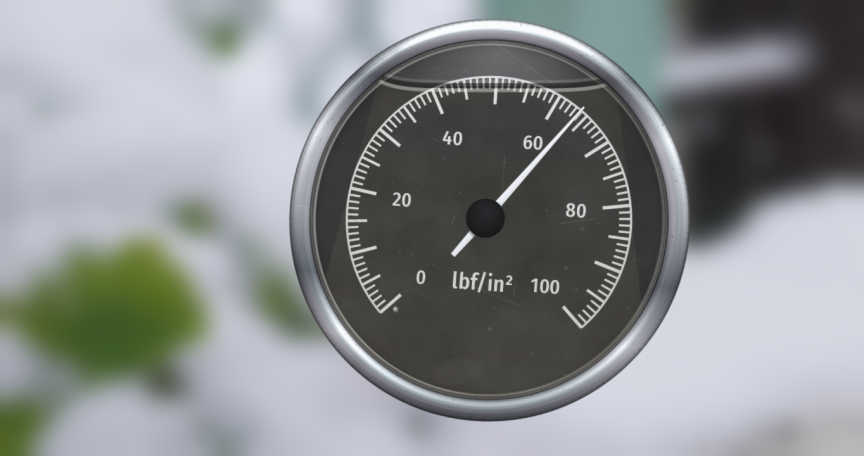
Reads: 64; psi
